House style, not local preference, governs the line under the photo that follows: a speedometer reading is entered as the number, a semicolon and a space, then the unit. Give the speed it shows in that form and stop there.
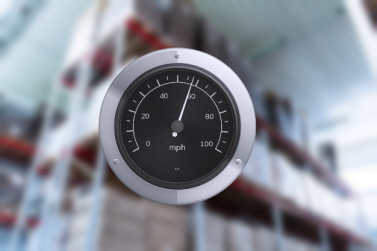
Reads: 57.5; mph
